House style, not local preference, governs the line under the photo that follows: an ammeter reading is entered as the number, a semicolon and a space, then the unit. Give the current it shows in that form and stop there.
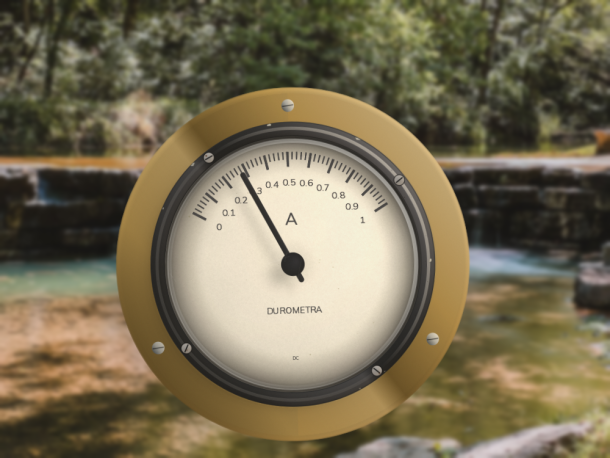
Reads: 0.28; A
